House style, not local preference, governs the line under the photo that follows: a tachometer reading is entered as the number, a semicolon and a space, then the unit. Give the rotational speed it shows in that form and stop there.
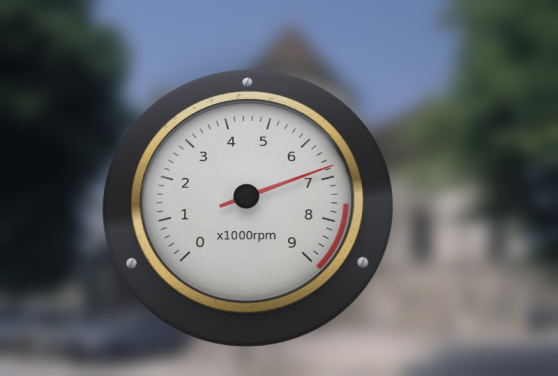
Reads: 6800; rpm
